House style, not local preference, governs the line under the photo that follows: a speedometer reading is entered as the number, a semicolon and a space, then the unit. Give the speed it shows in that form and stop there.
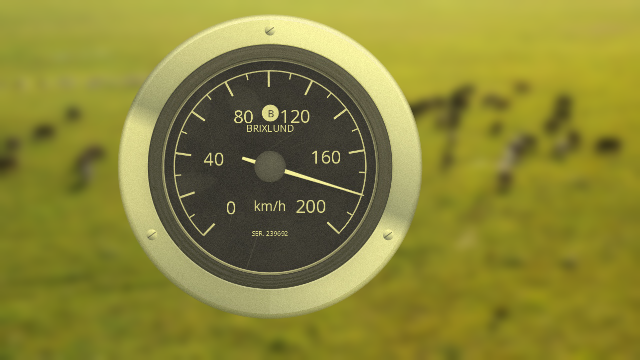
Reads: 180; km/h
